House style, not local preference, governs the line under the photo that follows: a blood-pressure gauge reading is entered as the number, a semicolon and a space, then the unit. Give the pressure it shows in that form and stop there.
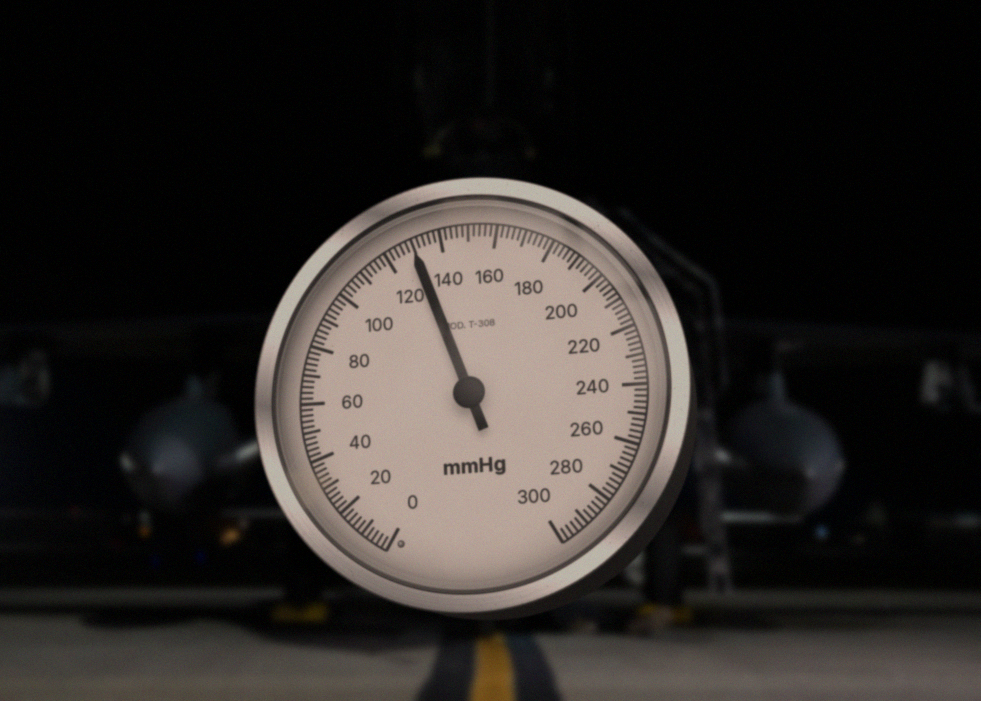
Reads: 130; mmHg
